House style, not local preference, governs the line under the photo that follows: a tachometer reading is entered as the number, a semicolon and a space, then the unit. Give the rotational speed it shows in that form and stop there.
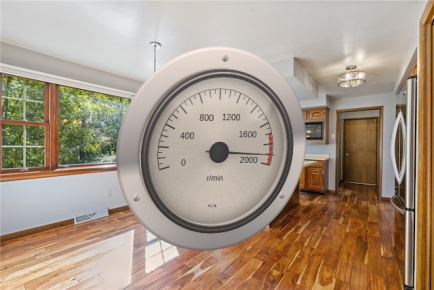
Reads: 1900; rpm
